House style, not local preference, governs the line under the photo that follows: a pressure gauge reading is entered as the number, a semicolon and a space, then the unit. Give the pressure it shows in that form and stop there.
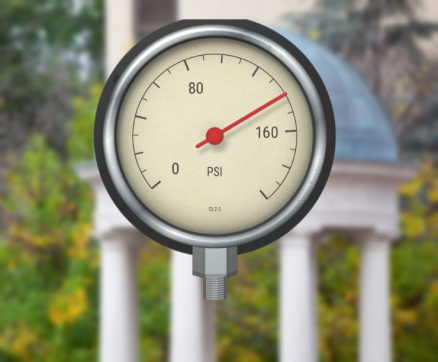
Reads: 140; psi
